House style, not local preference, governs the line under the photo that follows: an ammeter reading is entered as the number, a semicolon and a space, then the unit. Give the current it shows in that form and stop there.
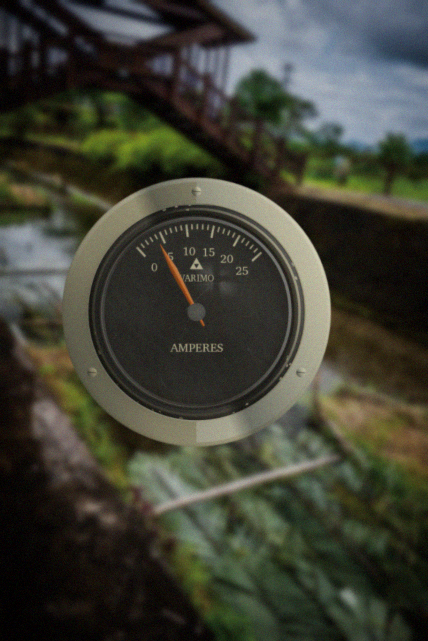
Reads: 4; A
